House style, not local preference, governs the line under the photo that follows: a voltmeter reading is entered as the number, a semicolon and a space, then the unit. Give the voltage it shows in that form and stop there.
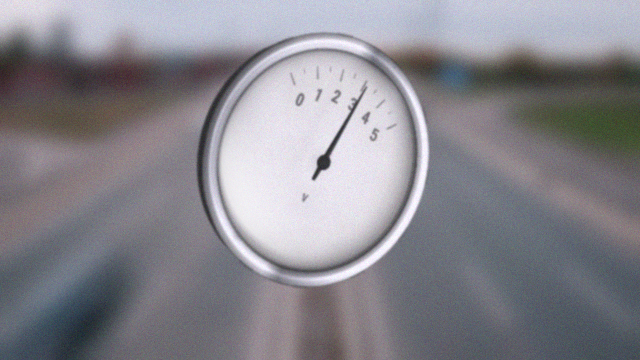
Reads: 3; V
